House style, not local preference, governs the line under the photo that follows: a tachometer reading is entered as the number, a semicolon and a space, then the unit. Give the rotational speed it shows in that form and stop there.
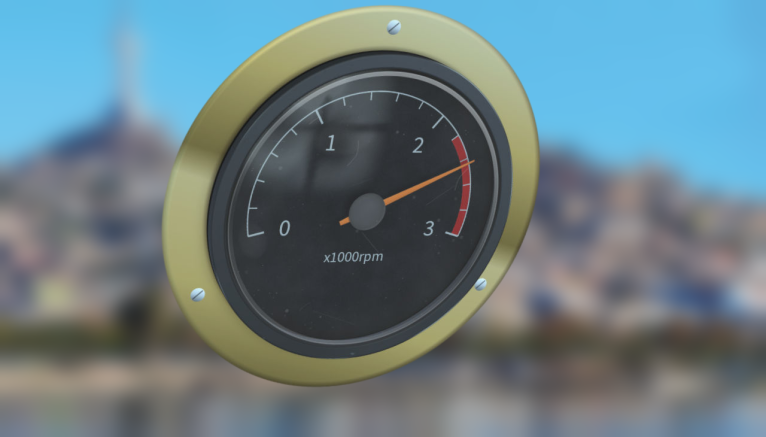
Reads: 2400; rpm
